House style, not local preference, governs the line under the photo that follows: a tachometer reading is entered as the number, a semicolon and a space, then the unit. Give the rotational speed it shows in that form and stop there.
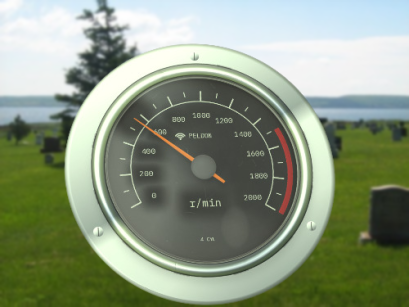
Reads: 550; rpm
